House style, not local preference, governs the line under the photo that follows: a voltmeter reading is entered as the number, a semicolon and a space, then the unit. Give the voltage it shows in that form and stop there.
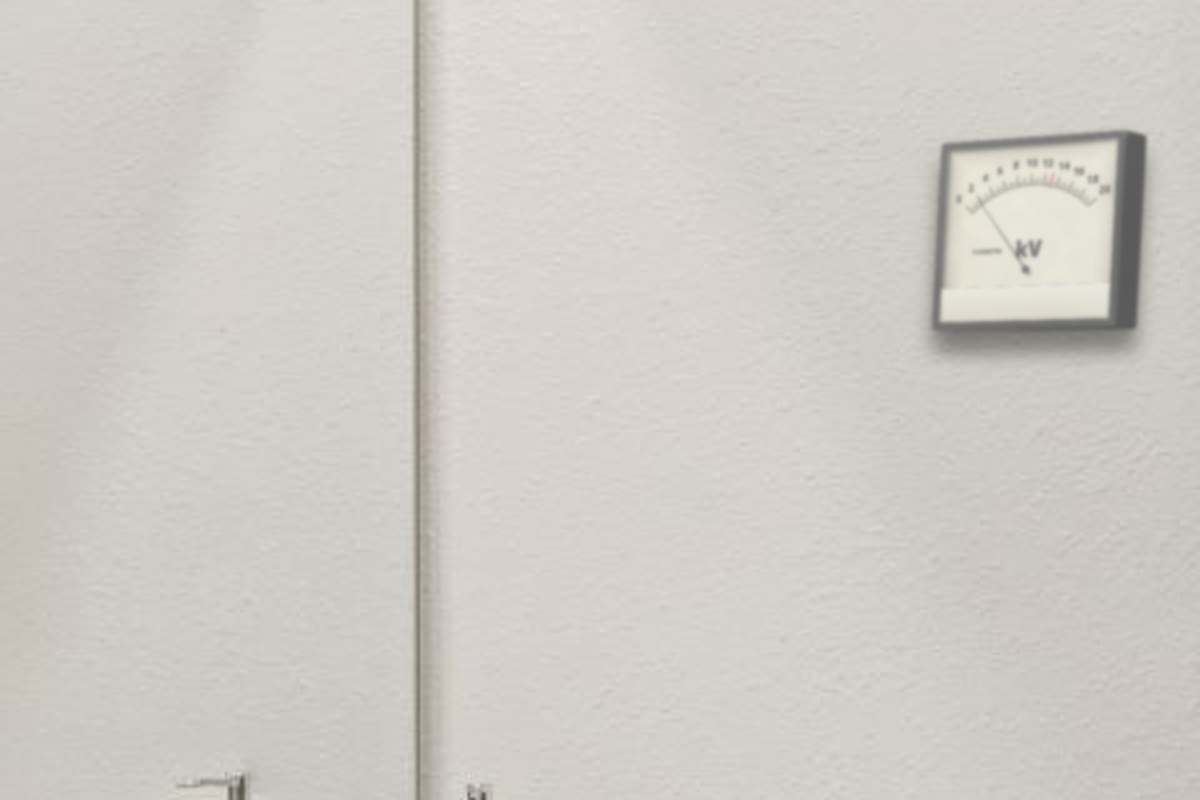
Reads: 2; kV
